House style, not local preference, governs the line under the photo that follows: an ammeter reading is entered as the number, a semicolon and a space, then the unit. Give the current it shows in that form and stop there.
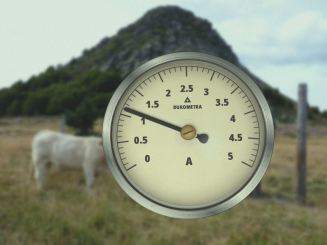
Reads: 1.1; A
